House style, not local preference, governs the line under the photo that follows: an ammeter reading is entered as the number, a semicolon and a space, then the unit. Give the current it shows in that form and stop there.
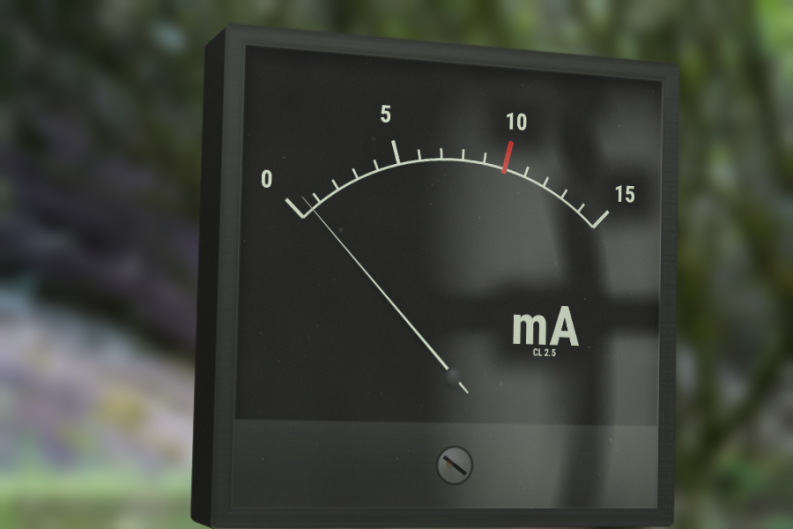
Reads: 0.5; mA
